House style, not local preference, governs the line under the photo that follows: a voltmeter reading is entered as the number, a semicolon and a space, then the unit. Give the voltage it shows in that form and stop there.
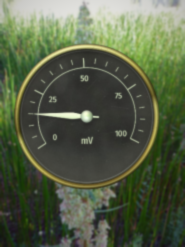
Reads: 15; mV
